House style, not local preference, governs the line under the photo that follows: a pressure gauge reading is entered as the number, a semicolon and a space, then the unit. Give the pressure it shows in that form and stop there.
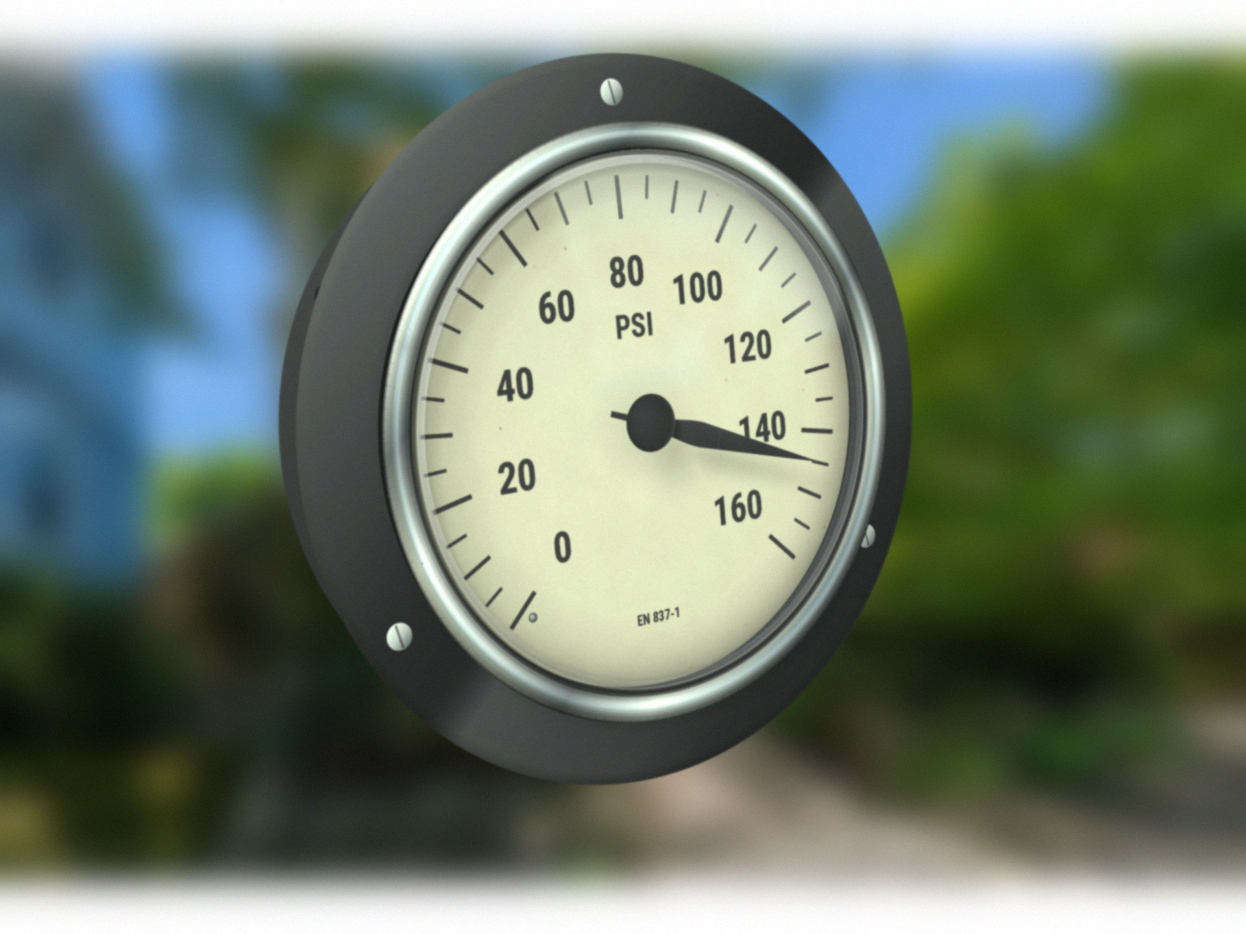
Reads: 145; psi
